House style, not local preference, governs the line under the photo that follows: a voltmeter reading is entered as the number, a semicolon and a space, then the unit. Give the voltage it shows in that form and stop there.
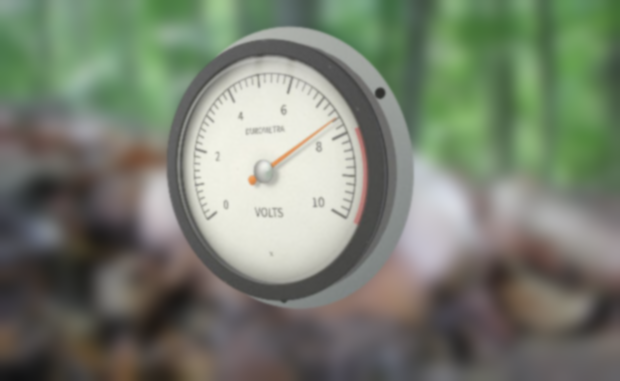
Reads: 7.6; V
